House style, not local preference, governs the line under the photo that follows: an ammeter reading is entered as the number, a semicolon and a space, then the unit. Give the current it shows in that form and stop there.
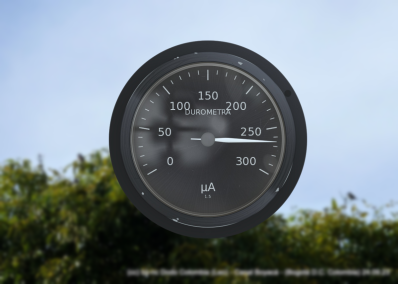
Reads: 265; µA
